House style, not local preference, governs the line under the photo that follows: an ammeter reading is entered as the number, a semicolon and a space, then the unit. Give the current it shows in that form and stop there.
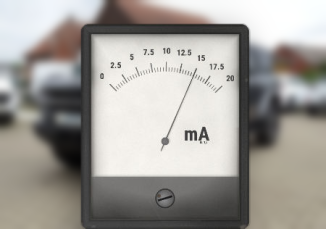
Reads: 15; mA
